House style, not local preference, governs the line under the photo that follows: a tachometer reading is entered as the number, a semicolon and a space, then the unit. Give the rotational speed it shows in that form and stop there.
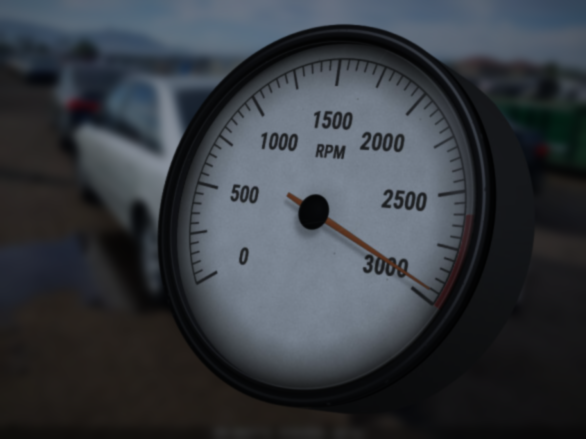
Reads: 2950; rpm
